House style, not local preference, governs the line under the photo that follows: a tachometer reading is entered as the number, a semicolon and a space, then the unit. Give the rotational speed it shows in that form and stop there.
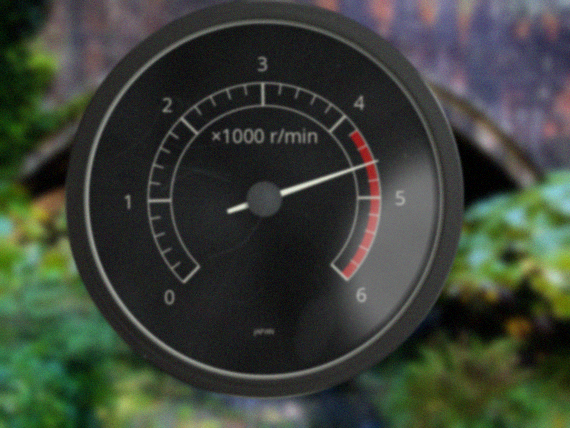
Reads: 4600; rpm
